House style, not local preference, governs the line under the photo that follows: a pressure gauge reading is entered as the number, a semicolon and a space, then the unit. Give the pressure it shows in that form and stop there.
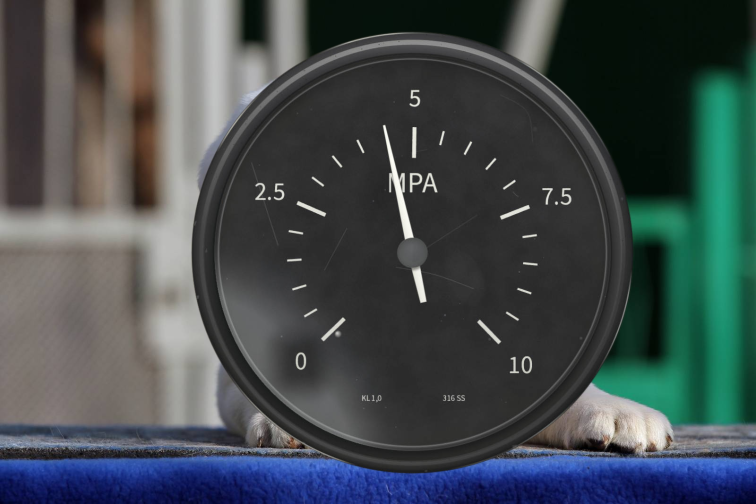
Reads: 4.5; MPa
